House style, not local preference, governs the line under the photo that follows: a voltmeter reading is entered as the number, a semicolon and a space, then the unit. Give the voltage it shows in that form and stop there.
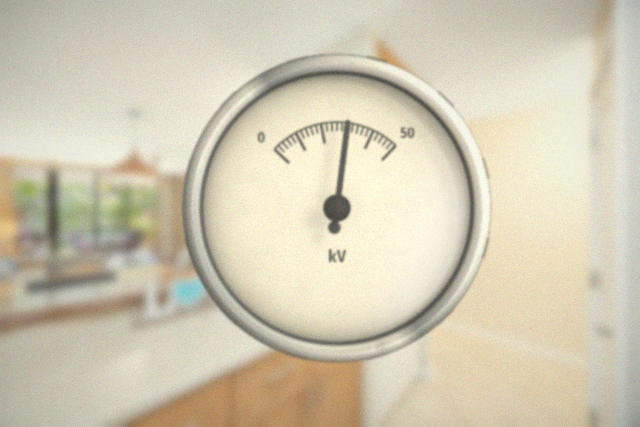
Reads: 30; kV
